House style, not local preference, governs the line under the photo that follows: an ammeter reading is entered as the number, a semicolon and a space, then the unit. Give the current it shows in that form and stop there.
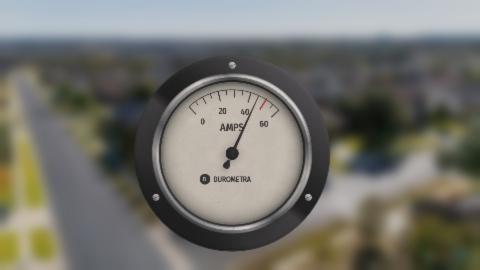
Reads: 45; A
